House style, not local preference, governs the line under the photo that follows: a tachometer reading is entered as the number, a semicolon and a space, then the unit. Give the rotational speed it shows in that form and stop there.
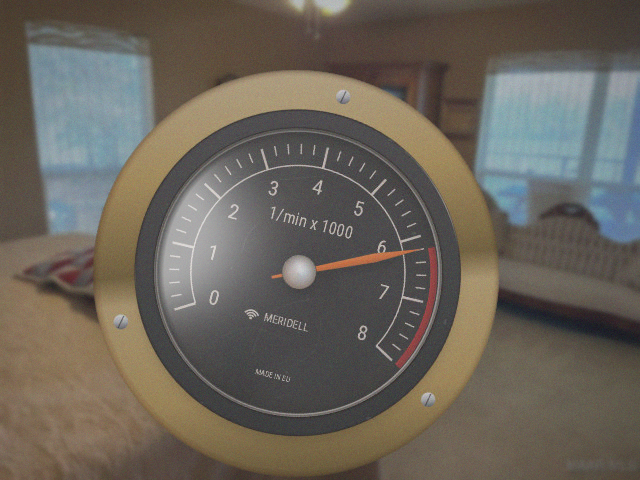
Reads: 6200; rpm
